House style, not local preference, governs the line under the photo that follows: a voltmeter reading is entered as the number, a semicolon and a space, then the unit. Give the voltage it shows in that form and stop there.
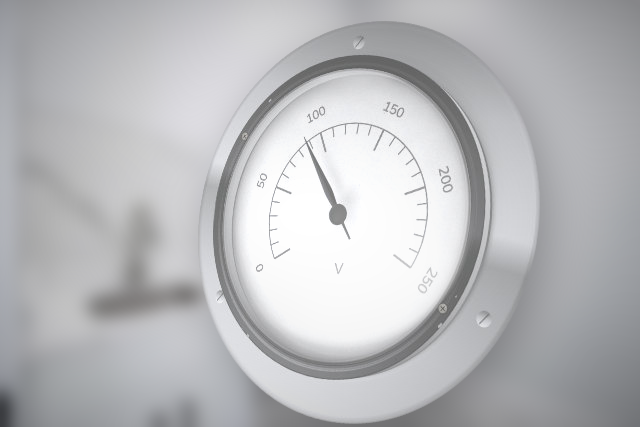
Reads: 90; V
